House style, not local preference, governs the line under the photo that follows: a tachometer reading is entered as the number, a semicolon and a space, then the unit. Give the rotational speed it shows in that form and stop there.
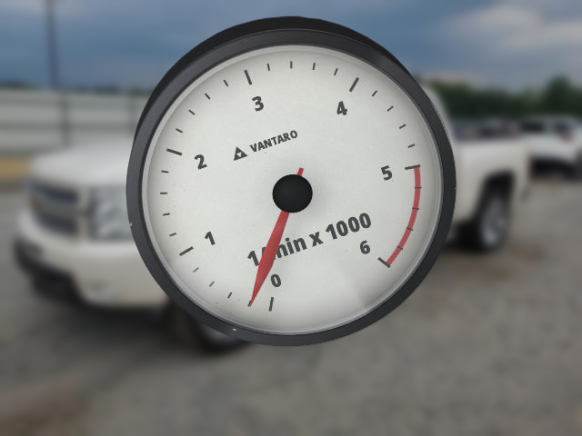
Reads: 200; rpm
